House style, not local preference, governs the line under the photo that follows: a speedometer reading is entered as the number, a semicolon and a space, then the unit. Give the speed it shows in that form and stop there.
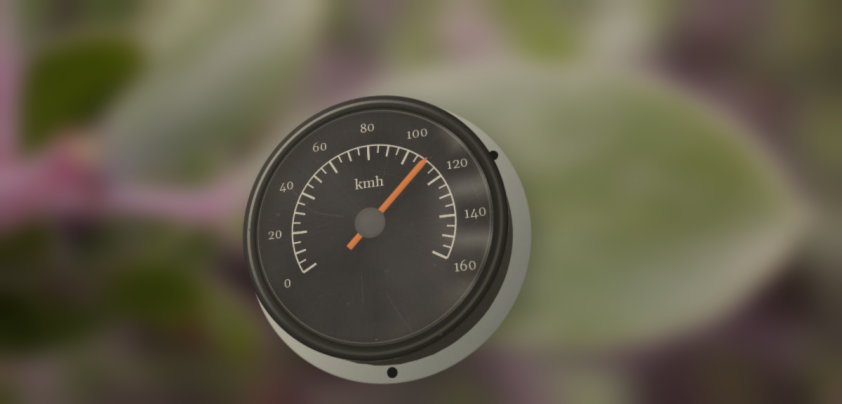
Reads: 110; km/h
